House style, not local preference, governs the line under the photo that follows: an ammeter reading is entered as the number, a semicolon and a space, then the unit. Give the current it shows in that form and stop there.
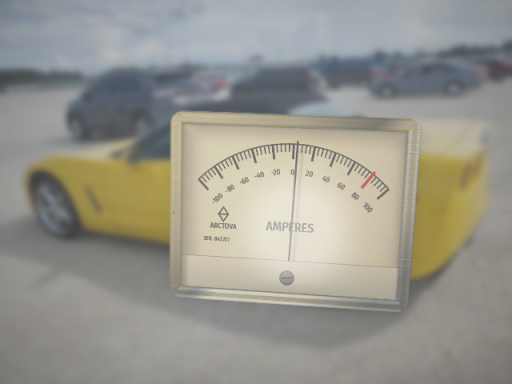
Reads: 4; A
